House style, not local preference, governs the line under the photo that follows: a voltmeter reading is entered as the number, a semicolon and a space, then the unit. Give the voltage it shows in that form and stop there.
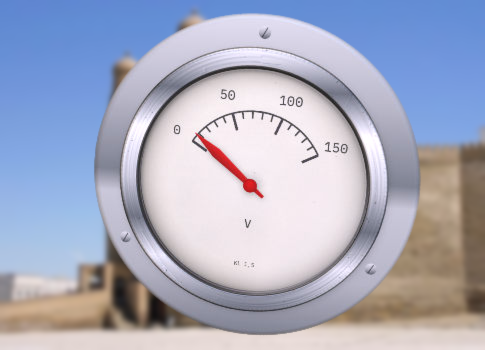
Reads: 10; V
